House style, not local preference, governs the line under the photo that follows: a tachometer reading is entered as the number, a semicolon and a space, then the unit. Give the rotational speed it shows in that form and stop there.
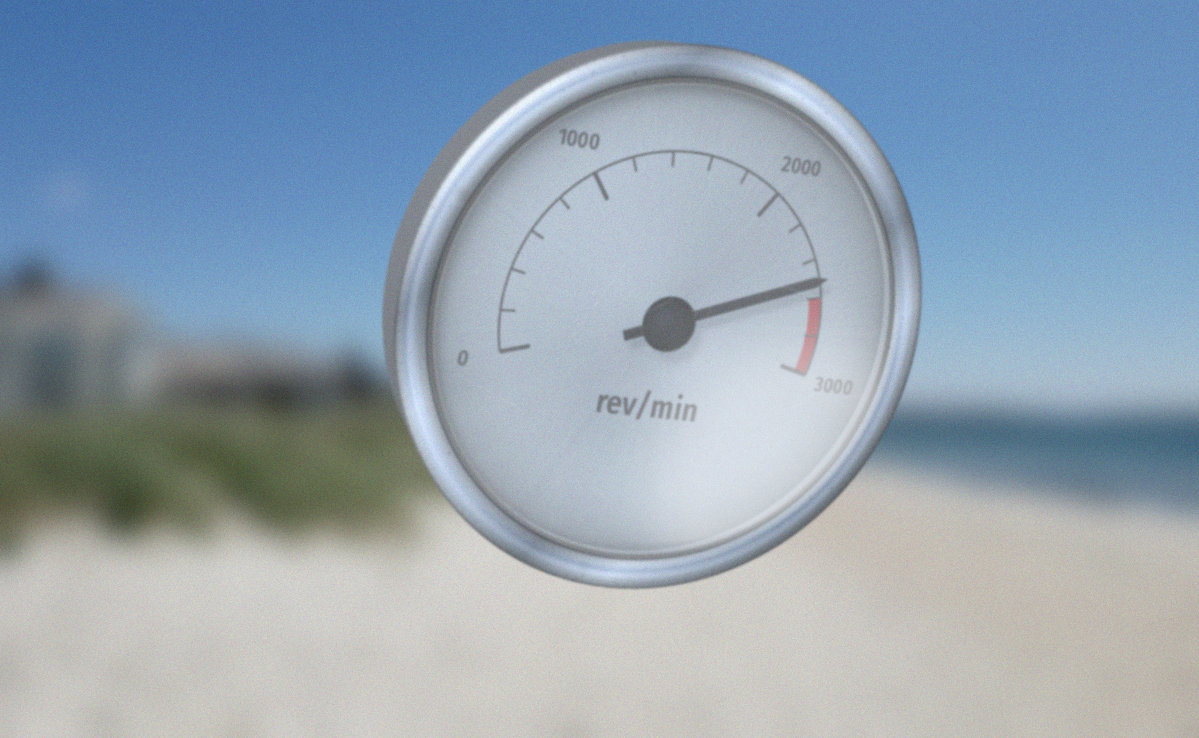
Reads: 2500; rpm
